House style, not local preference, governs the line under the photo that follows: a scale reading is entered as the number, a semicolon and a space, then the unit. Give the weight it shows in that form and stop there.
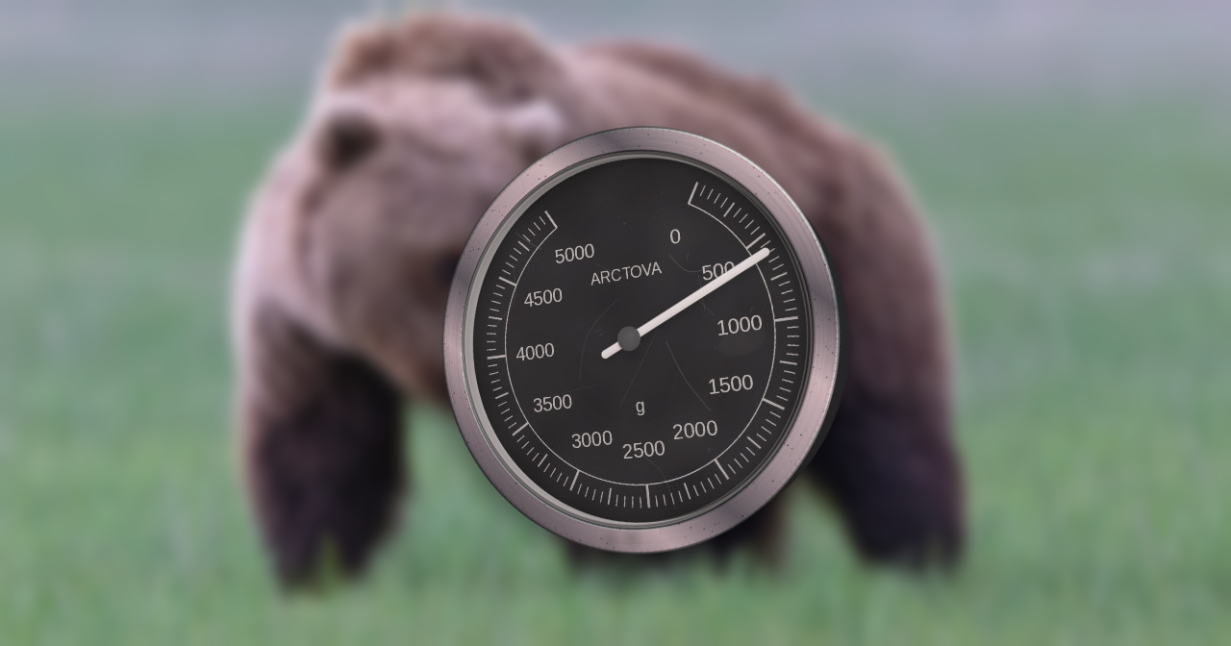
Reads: 600; g
